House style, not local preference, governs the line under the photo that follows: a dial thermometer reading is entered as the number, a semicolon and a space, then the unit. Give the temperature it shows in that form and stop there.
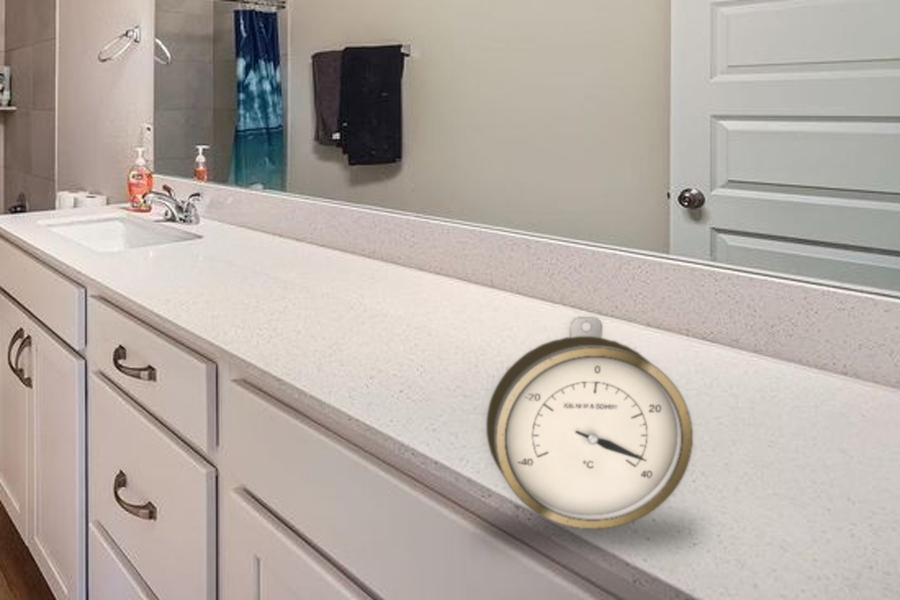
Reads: 36; °C
